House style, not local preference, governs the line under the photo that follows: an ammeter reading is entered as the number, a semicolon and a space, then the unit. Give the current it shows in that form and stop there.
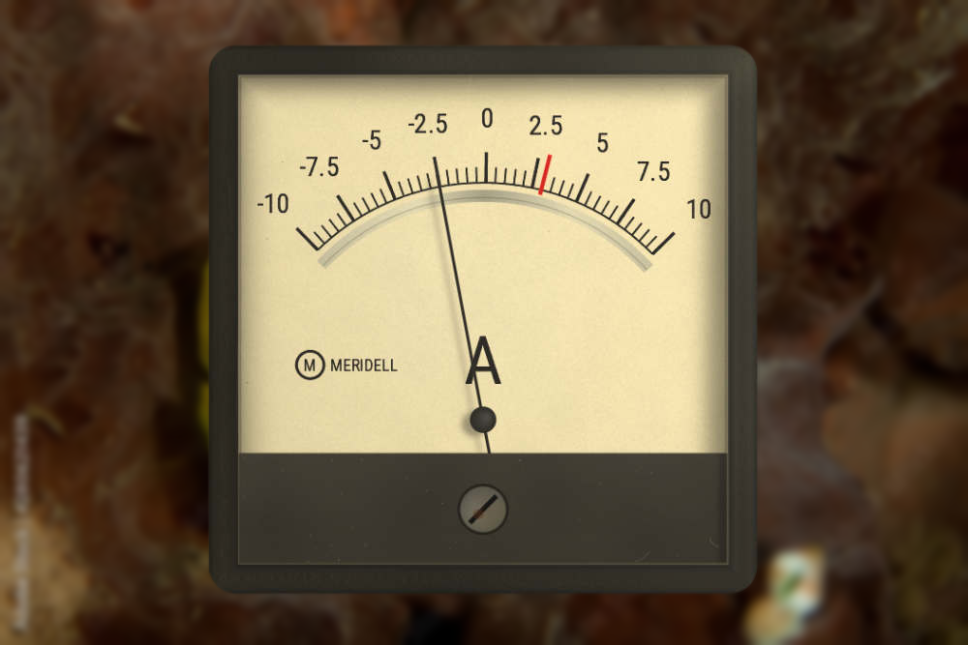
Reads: -2.5; A
